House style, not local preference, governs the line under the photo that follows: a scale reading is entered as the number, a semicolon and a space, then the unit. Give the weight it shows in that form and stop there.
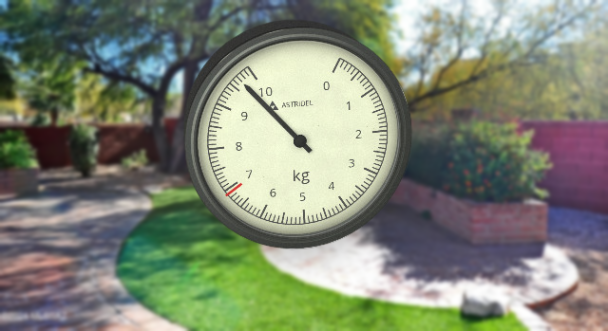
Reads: 9.7; kg
